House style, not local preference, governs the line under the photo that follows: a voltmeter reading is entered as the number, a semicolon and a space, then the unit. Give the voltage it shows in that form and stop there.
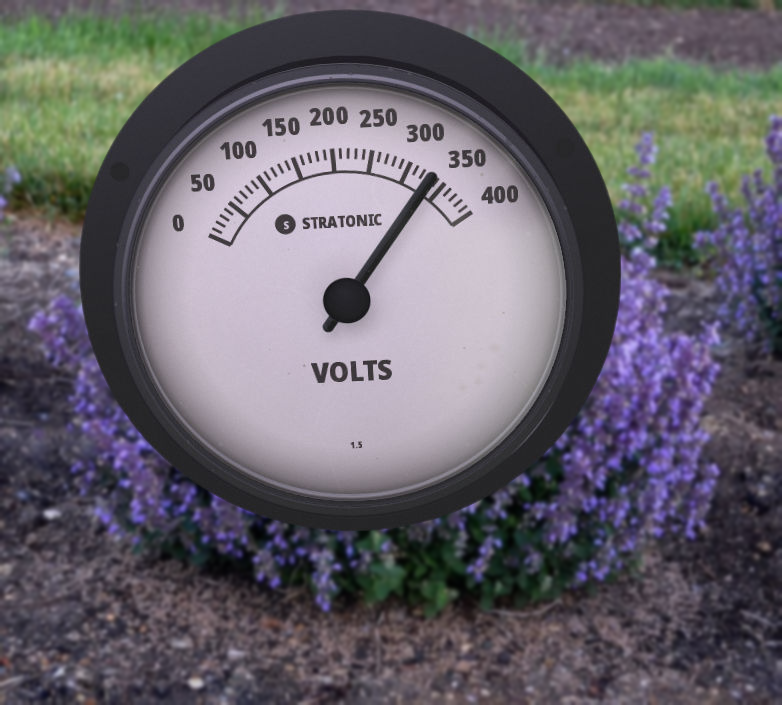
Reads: 330; V
